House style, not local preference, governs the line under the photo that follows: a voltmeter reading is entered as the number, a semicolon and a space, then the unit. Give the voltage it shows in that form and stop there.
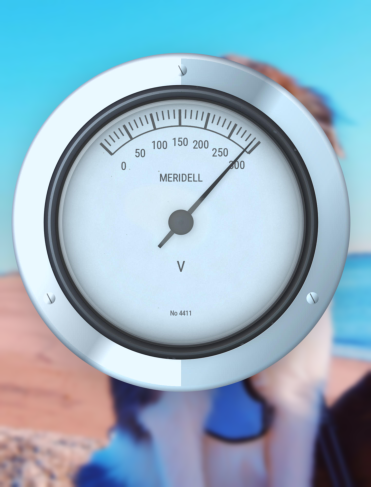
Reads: 290; V
